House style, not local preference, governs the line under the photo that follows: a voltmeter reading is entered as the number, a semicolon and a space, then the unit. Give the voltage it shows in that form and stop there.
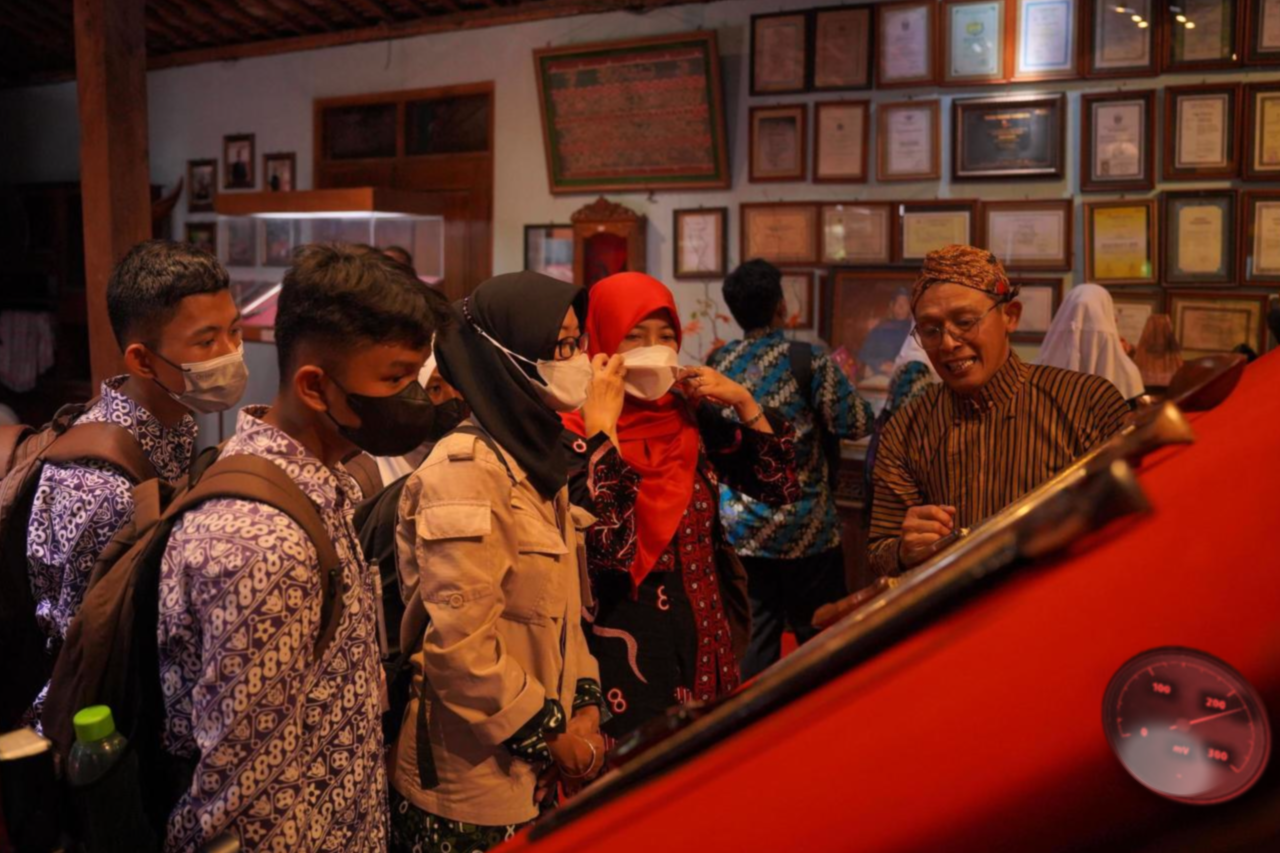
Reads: 220; mV
